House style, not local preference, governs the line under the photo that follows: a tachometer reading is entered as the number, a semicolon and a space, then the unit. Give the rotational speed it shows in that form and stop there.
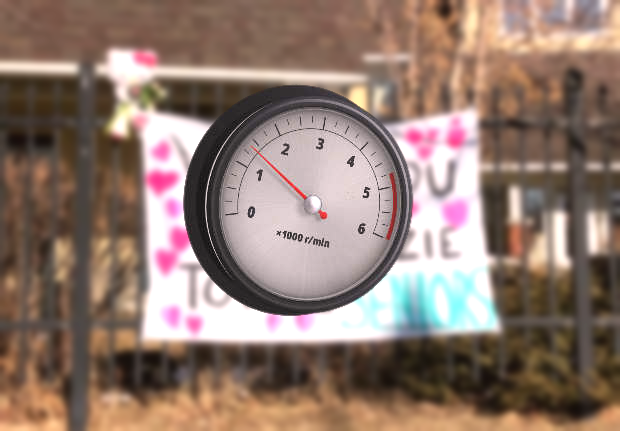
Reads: 1375; rpm
